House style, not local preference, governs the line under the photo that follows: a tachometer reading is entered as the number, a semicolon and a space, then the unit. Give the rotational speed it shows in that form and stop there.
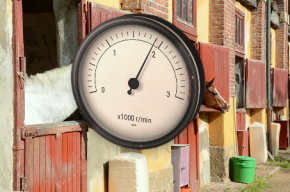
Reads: 1900; rpm
